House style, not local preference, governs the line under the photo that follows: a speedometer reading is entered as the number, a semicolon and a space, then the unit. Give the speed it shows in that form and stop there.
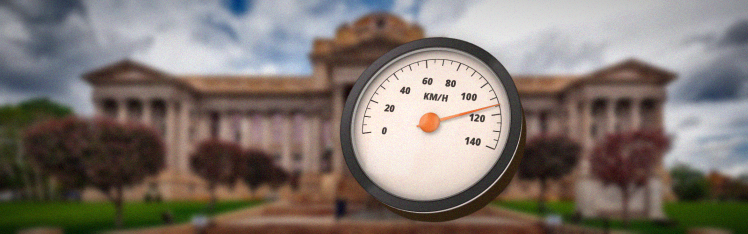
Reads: 115; km/h
